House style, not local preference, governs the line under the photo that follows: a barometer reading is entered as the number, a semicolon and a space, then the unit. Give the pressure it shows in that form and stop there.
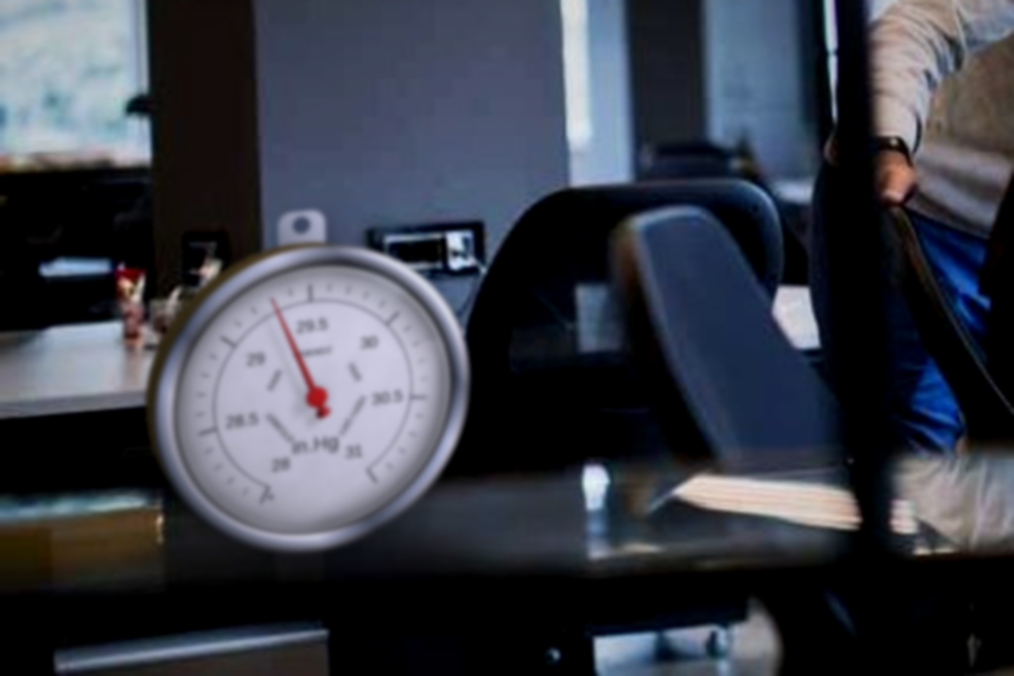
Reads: 29.3; inHg
